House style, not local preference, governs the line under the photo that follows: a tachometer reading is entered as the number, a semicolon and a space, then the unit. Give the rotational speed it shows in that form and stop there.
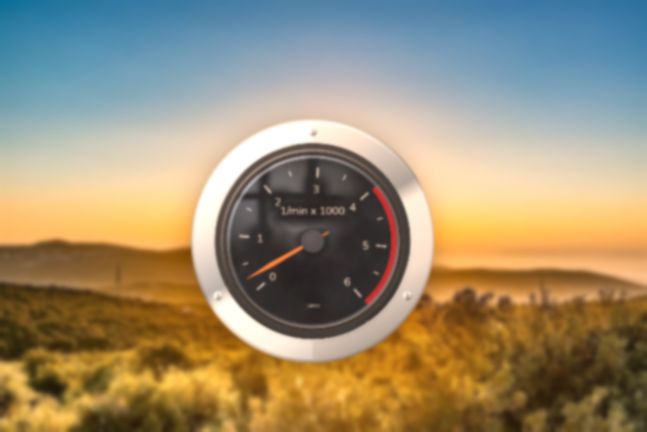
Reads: 250; rpm
